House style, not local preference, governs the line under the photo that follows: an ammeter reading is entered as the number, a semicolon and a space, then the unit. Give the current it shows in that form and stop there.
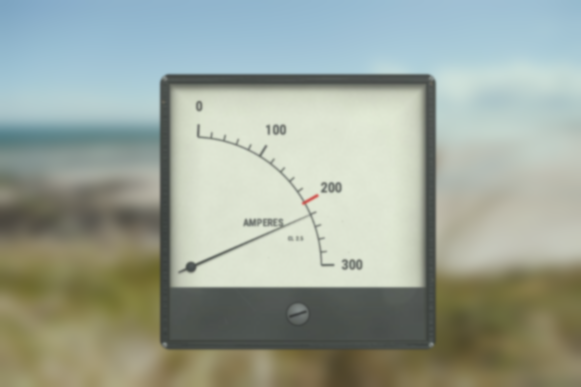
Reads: 220; A
